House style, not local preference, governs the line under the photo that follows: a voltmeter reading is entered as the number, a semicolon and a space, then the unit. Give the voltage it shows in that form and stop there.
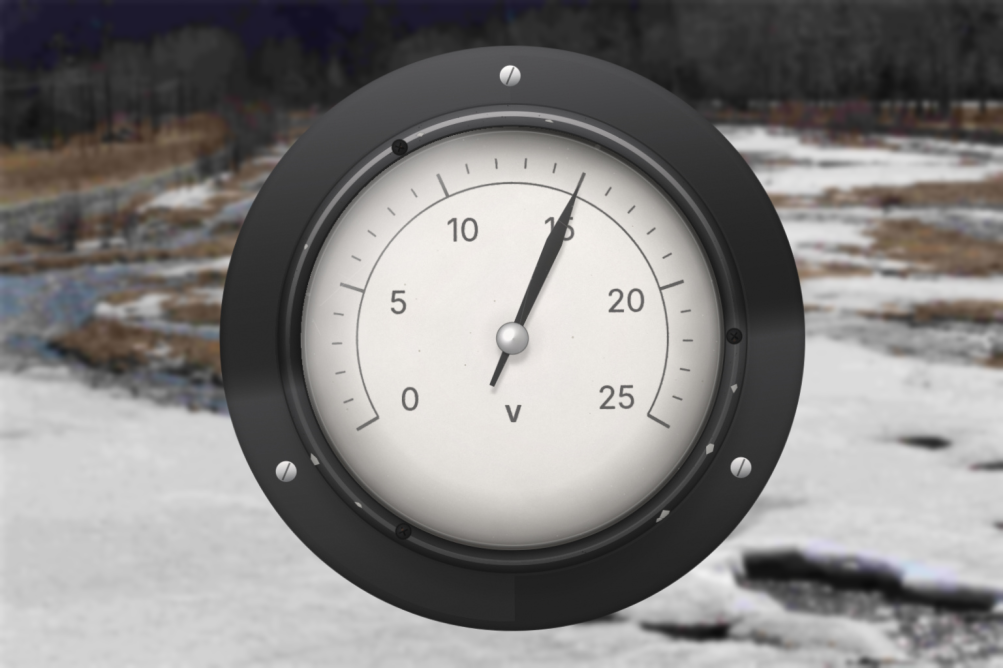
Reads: 15; V
